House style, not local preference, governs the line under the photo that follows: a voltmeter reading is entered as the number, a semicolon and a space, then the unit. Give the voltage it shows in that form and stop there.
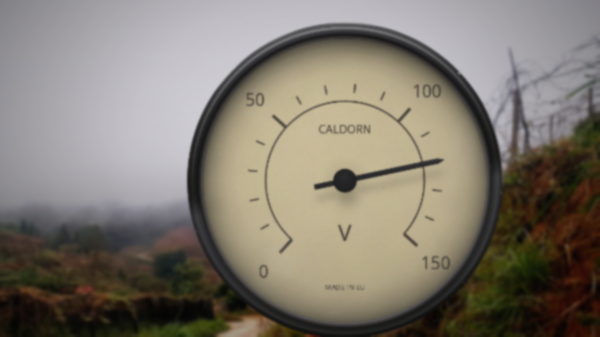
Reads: 120; V
